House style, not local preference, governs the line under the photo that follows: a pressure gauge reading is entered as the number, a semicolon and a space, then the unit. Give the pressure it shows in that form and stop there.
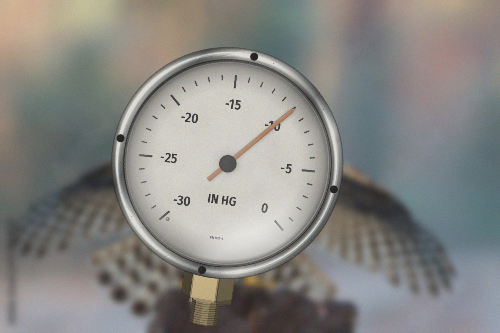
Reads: -10; inHg
